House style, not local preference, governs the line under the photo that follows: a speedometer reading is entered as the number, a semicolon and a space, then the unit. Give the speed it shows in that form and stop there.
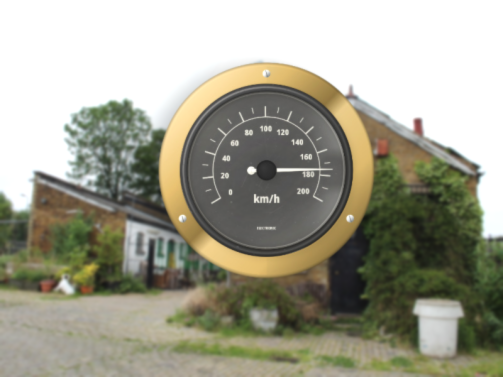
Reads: 175; km/h
